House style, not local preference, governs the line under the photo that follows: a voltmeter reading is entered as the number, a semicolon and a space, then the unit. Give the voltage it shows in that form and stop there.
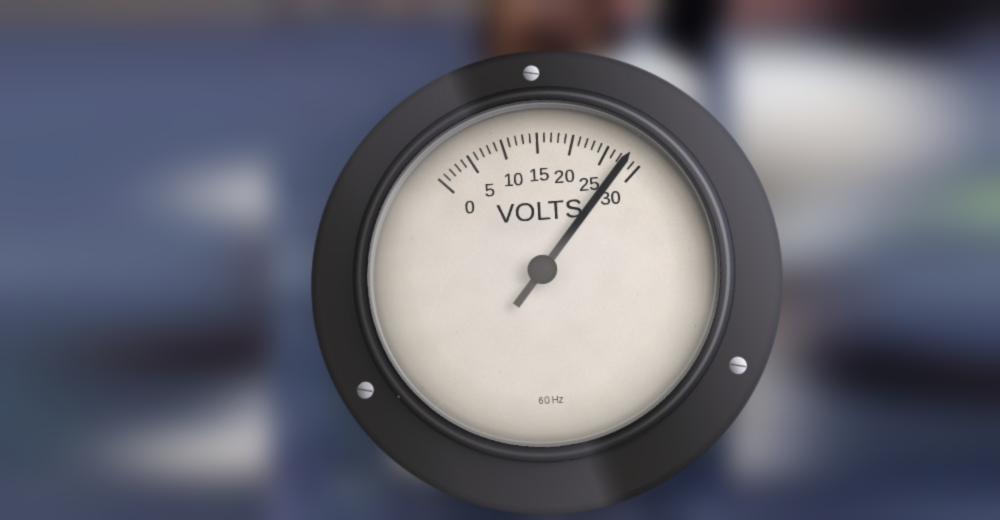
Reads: 28; V
